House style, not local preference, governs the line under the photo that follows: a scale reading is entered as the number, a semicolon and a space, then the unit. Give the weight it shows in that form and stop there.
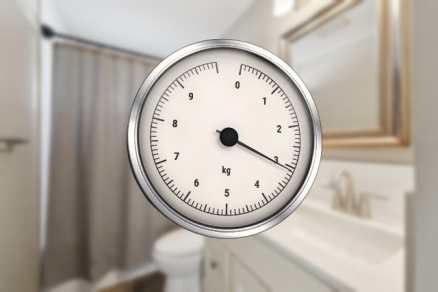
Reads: 3.1; kg
